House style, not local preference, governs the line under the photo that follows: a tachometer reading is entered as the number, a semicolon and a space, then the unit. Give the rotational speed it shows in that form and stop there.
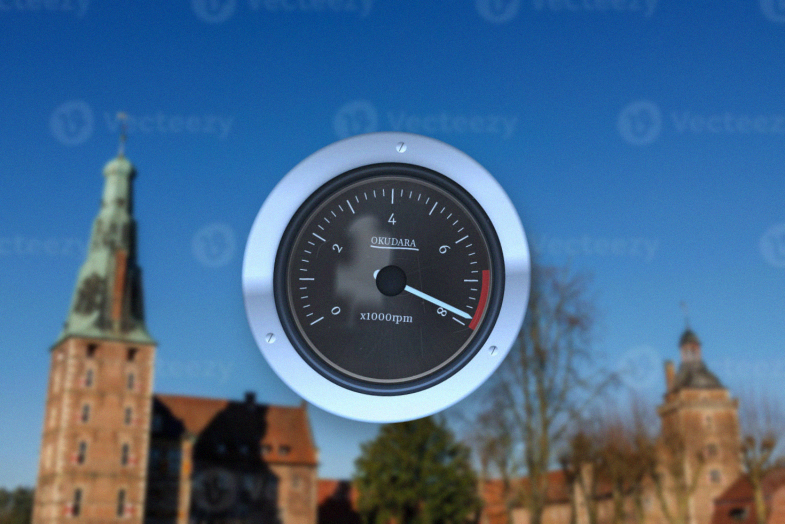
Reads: 7800; rpm
